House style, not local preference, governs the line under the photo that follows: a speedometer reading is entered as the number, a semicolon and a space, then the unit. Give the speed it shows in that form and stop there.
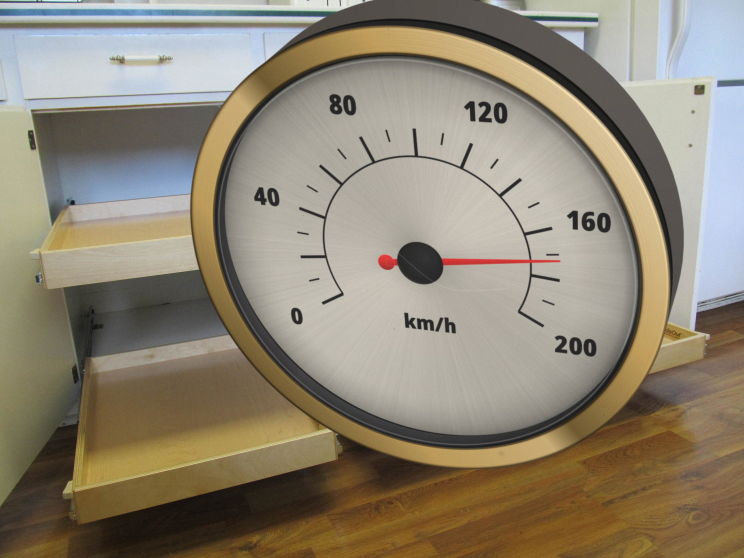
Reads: 170; km/h
